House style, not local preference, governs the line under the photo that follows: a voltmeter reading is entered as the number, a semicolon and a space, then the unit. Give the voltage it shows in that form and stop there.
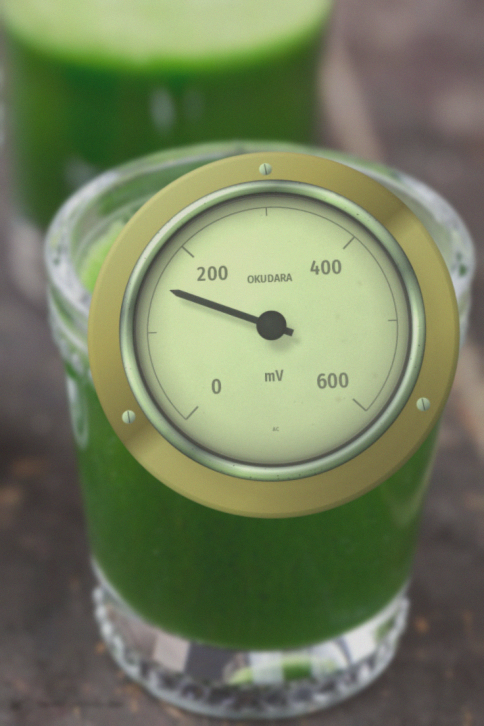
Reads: 150; mV
